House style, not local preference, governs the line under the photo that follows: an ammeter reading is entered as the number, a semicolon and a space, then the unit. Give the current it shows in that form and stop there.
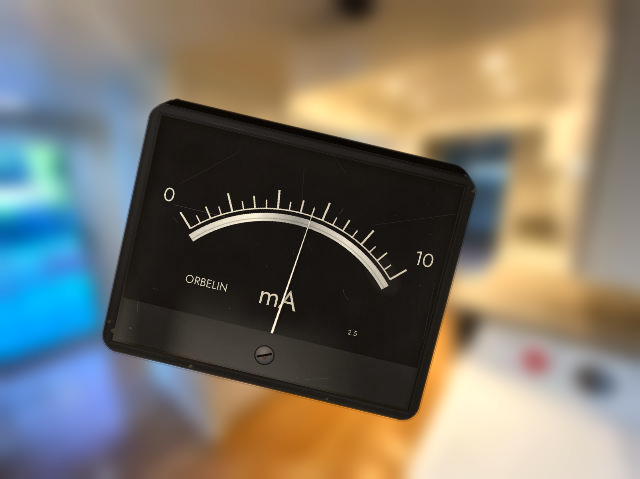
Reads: 5.5; mA
